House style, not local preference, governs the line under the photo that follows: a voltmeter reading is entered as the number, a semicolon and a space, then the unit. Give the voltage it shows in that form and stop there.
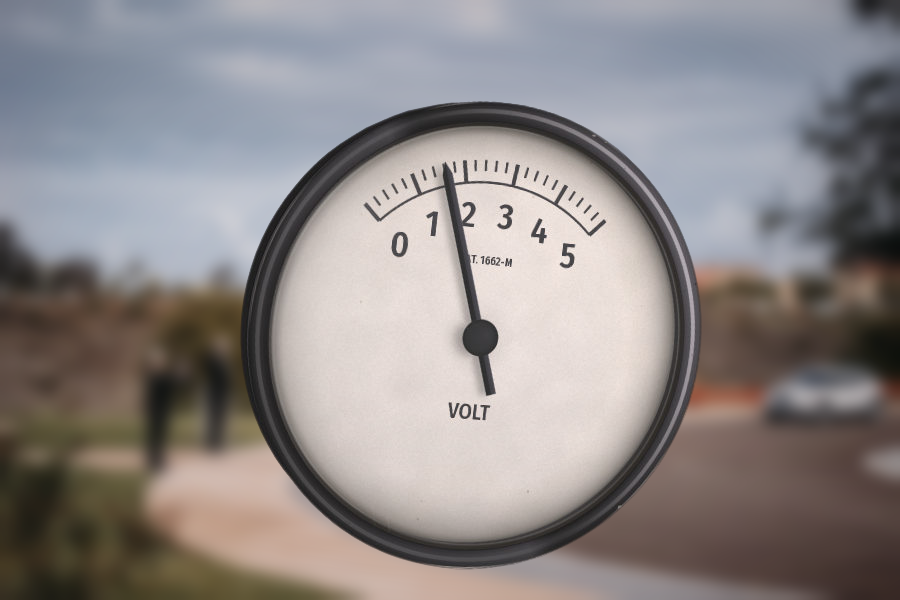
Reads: 1.6; V
